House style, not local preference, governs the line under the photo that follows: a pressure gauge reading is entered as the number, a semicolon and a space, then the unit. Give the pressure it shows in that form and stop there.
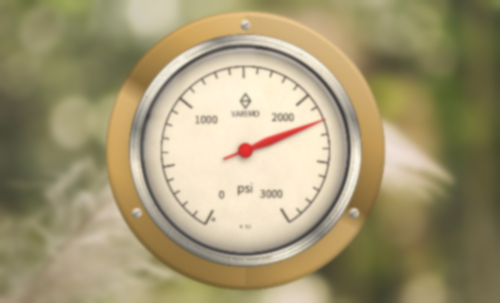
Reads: 2200; psi
